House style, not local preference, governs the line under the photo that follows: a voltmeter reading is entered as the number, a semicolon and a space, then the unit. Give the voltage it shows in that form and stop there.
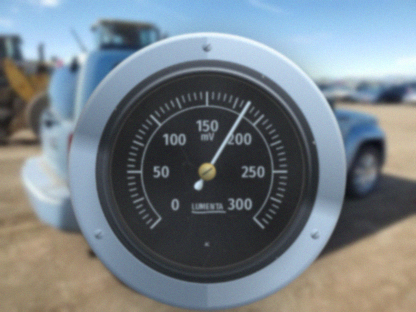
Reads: 185; mV
